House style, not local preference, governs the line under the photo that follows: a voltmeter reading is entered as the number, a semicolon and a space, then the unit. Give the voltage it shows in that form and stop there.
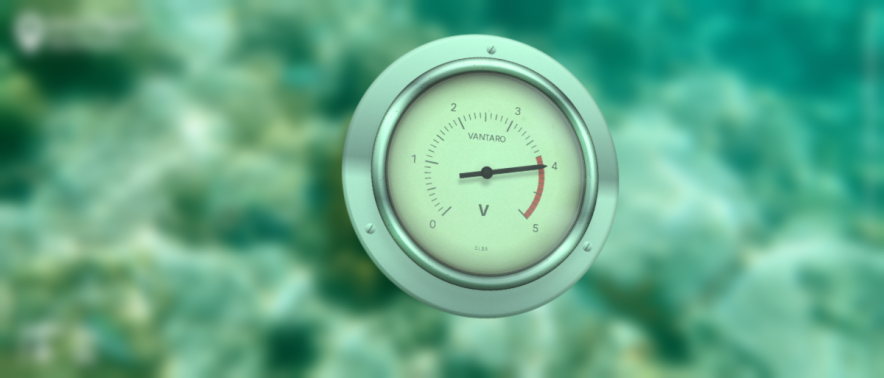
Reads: 4; V
